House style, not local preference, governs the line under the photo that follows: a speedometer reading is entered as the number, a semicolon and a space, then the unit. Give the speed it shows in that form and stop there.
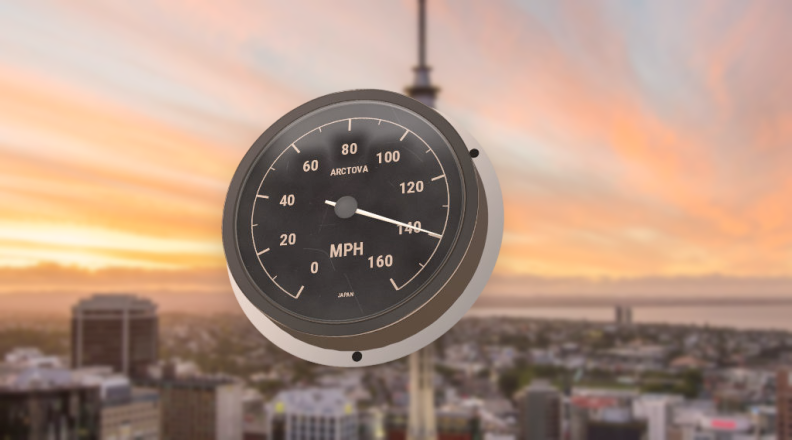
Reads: 140; mph
